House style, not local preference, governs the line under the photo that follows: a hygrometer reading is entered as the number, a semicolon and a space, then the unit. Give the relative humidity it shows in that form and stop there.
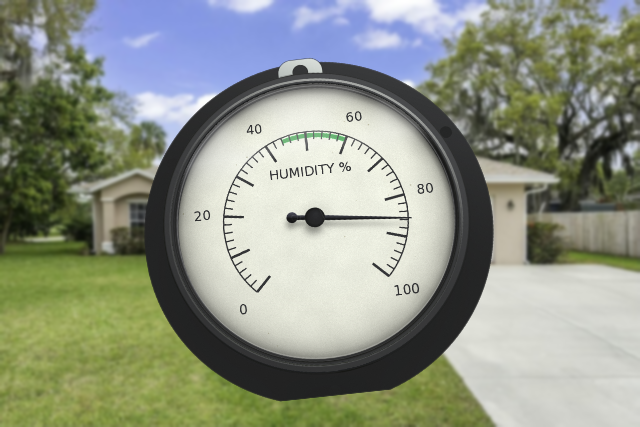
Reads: 86; %
